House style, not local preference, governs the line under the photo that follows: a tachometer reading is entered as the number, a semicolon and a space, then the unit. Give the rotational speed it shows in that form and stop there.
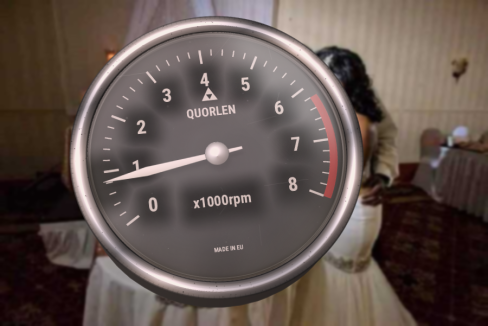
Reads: 800; rpm
